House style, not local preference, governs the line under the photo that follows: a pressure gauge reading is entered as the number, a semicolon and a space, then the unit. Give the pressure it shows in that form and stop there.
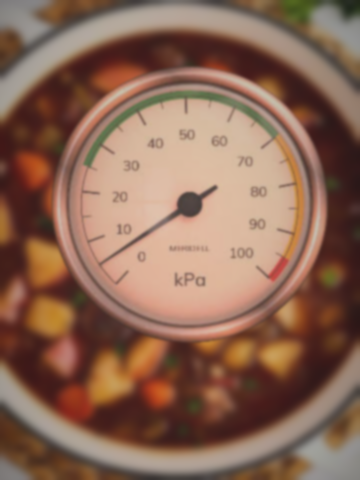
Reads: 5; kPa
